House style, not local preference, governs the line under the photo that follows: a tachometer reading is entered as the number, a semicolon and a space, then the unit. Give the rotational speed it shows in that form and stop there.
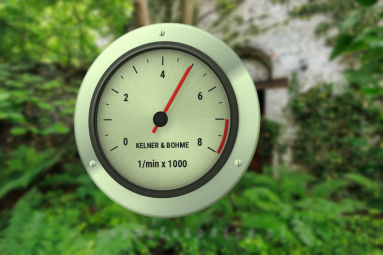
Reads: 5000; rpm
